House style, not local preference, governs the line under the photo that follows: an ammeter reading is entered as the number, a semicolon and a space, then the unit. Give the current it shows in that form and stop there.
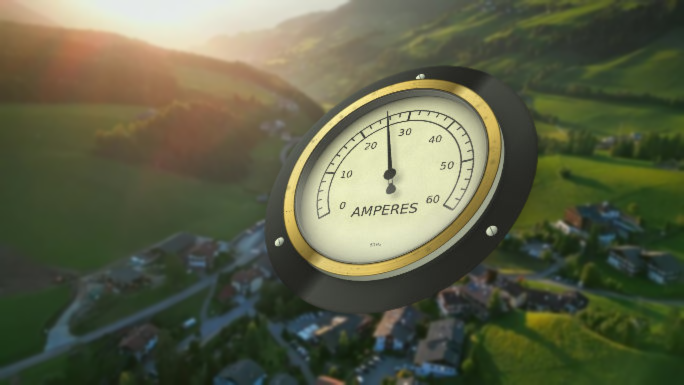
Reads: 26; A
